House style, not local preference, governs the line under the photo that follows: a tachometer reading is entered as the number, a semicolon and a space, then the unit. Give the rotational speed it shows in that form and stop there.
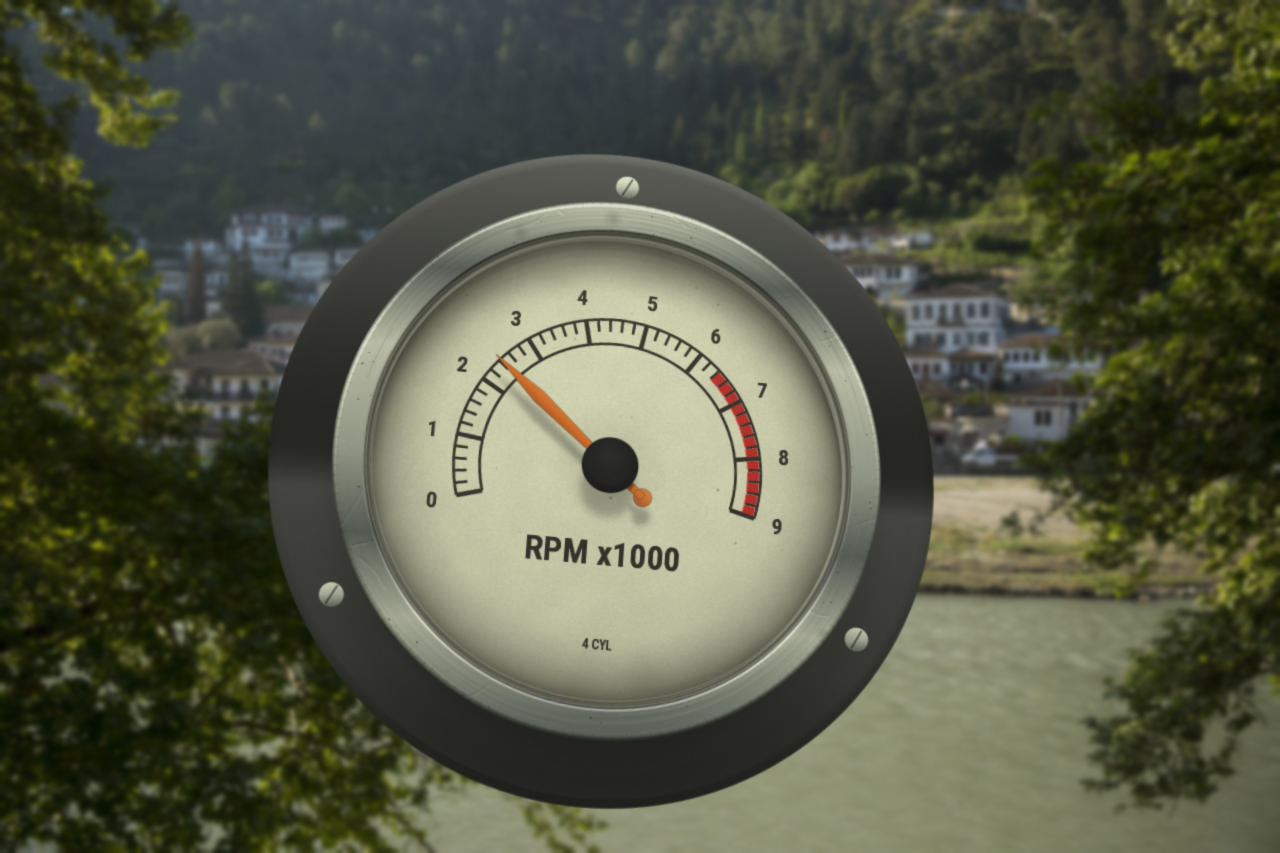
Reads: 2400; rpm
